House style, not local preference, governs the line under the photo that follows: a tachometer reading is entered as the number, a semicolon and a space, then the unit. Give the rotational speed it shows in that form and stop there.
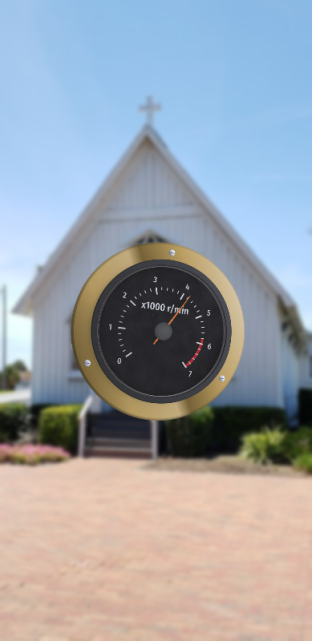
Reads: 4200; rpm
